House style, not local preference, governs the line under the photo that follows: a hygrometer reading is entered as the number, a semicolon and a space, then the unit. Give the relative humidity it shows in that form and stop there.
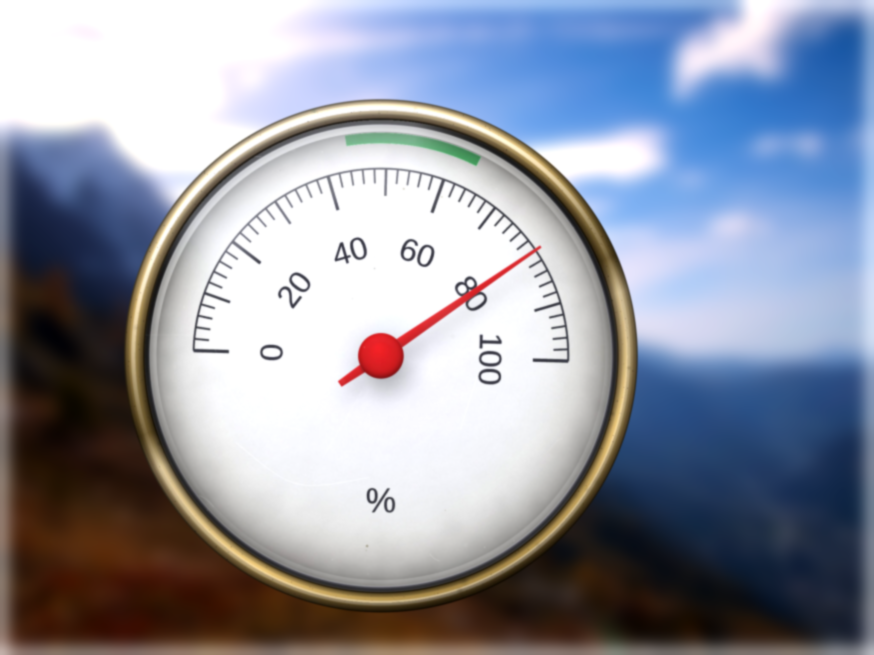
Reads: 80; %
